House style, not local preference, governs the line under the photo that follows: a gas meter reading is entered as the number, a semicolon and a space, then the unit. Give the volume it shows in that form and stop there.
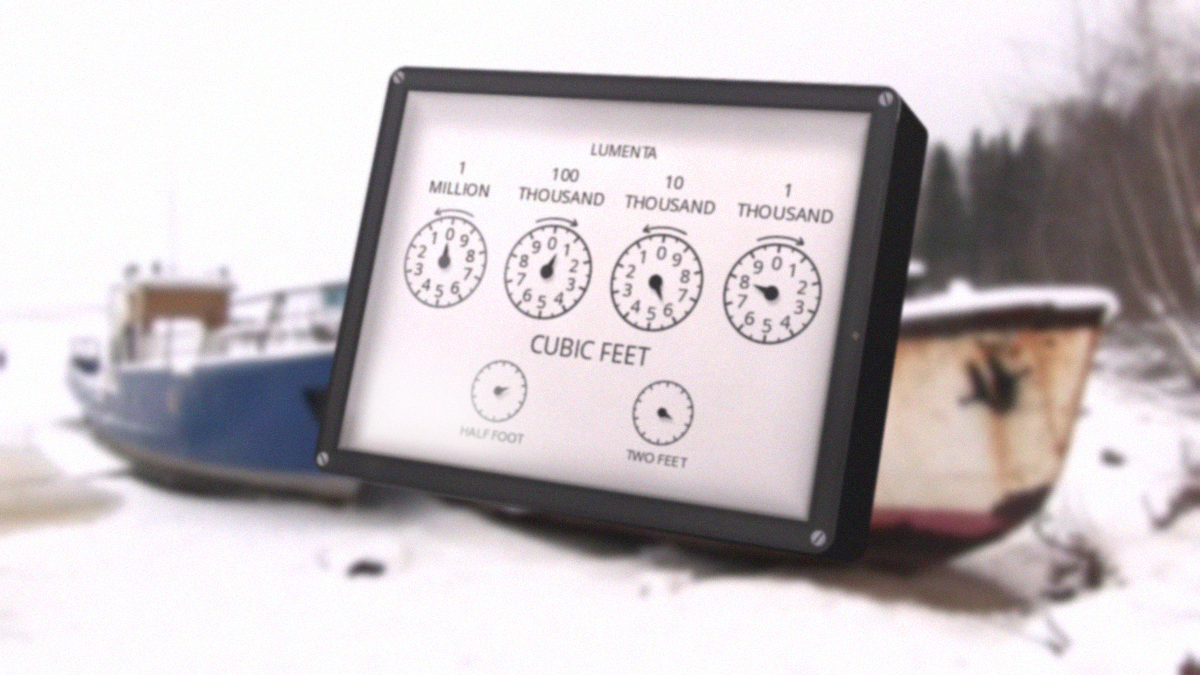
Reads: 5800; ft³
